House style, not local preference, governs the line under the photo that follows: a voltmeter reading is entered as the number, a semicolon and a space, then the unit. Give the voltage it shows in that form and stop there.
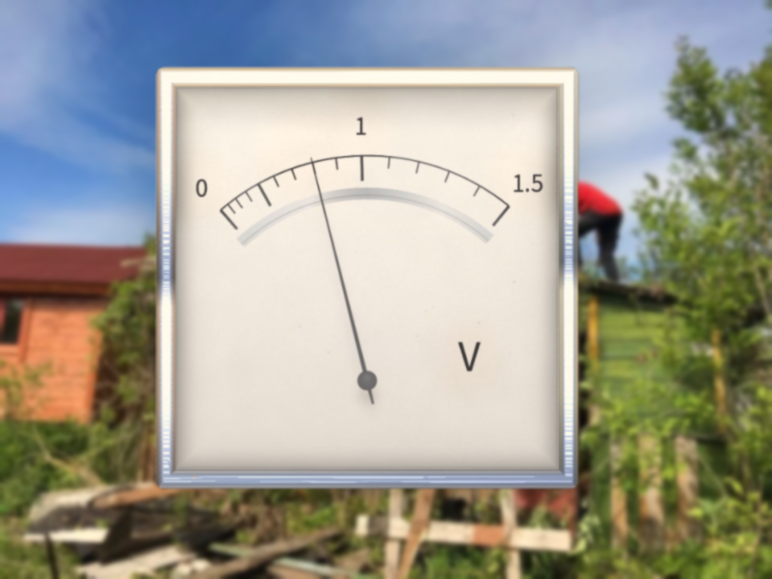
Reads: 0.8; V
